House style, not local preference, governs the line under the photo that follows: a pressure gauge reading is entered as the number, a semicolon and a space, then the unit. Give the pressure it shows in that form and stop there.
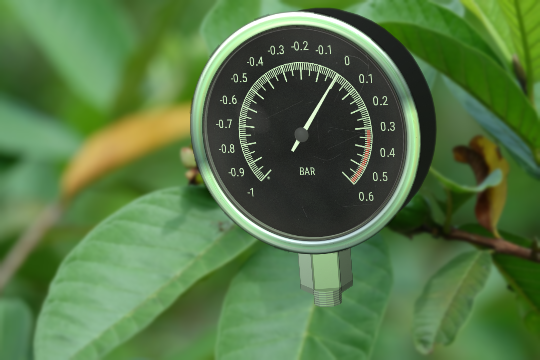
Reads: 0; bar
